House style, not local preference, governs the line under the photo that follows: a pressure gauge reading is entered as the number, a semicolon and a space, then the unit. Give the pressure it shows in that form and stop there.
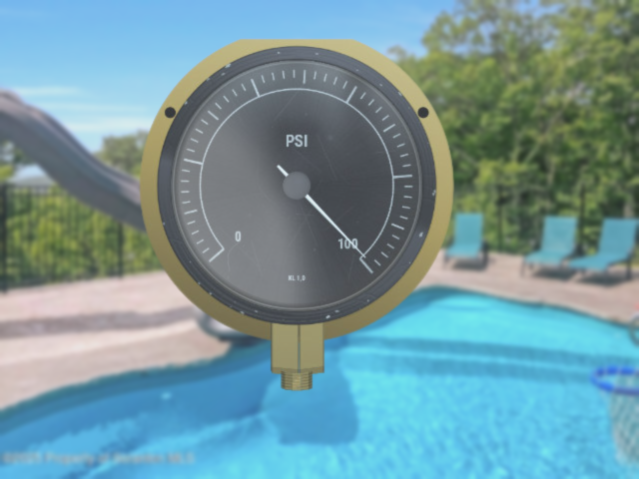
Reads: 99; psi
